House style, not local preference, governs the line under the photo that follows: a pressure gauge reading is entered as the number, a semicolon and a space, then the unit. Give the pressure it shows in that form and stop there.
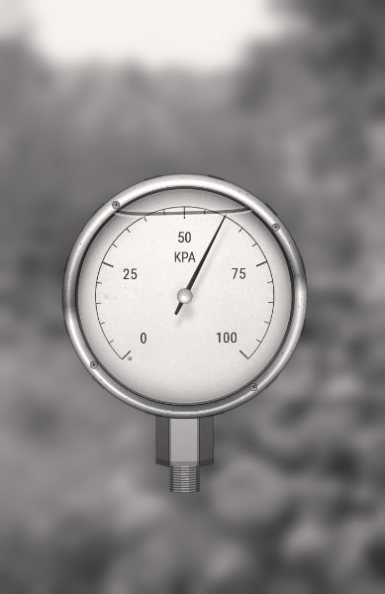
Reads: 60; kPa
